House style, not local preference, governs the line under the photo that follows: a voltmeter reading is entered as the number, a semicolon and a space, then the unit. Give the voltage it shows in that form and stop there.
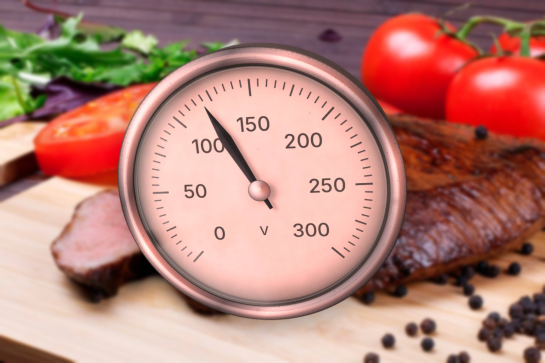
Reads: 120; V
